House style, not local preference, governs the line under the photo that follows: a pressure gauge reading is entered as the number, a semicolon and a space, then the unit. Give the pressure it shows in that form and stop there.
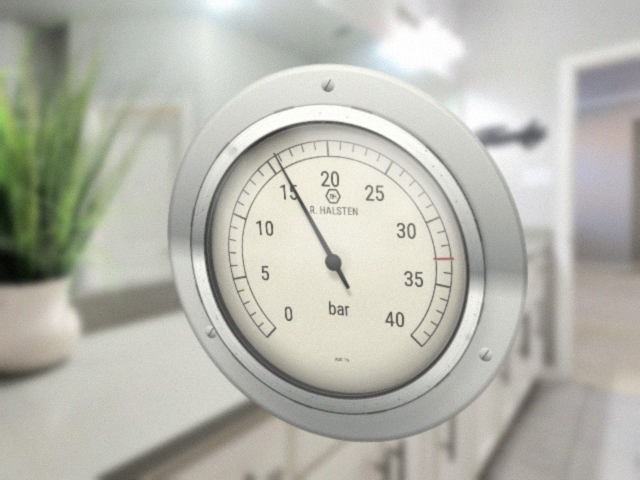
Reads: 16; bar
